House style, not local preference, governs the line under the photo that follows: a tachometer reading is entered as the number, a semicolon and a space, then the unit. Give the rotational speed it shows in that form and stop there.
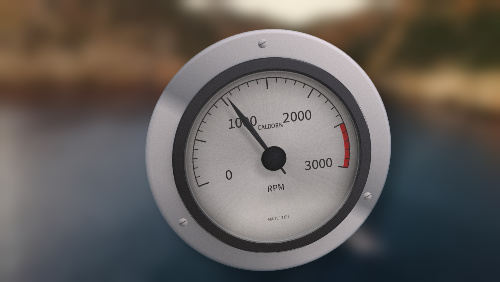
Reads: 1050; rpm
